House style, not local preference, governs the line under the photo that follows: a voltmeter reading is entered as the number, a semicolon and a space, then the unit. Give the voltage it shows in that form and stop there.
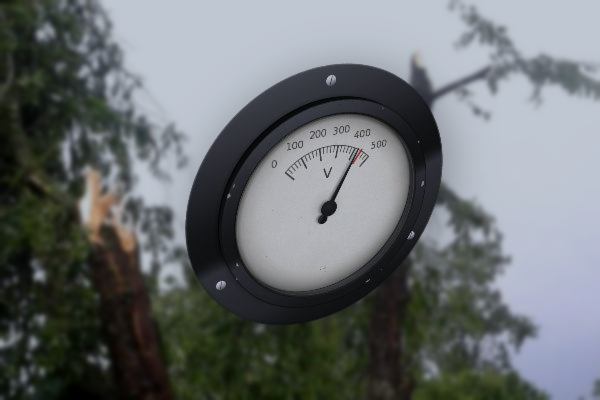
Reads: 400; V
